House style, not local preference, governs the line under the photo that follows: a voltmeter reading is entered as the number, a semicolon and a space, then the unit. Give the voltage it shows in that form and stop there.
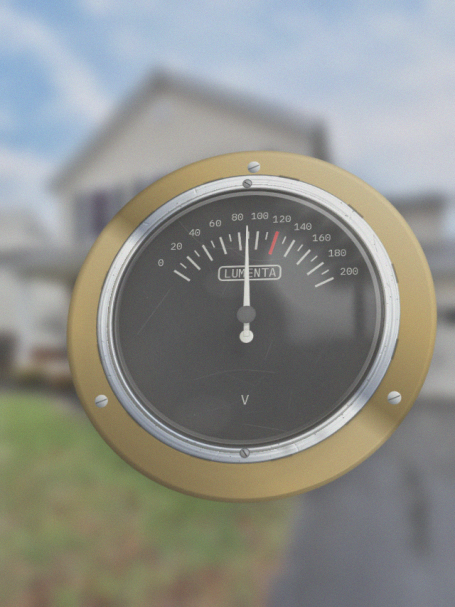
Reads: 90; V
